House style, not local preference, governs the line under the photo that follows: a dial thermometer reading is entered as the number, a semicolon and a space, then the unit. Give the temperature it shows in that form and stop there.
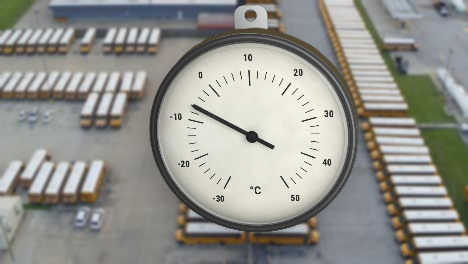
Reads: -6; °C
